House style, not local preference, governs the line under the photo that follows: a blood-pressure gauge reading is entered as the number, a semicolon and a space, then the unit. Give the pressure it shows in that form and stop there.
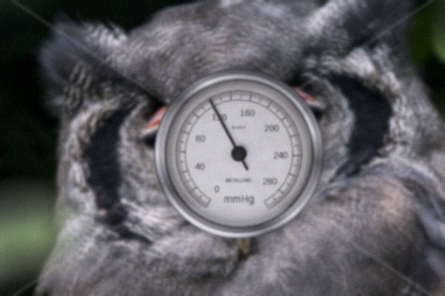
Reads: 120; mmHg
